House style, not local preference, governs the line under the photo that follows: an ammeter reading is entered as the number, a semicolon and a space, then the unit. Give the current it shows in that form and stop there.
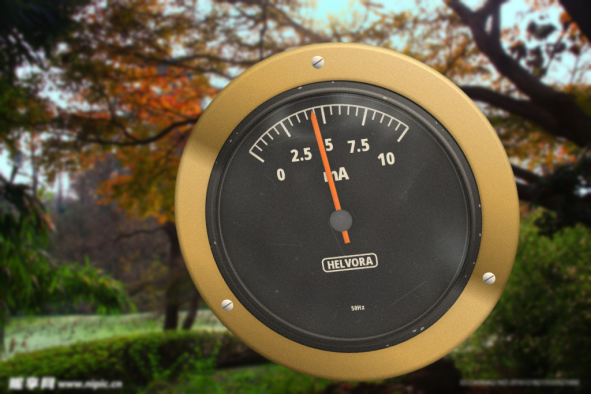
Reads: 4.5; mA
